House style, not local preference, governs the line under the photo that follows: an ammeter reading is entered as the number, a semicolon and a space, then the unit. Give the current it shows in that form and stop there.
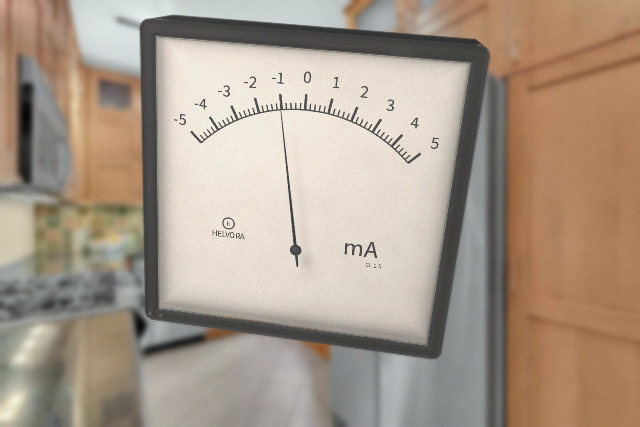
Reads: -1; mA
